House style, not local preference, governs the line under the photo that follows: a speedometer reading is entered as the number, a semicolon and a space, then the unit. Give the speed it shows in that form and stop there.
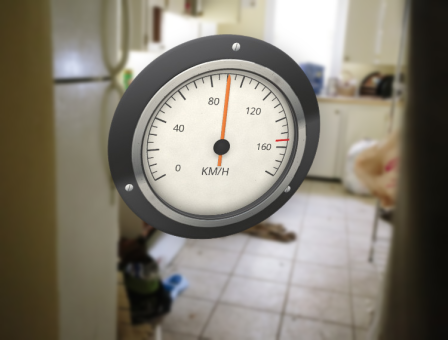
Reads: 90; km/h
